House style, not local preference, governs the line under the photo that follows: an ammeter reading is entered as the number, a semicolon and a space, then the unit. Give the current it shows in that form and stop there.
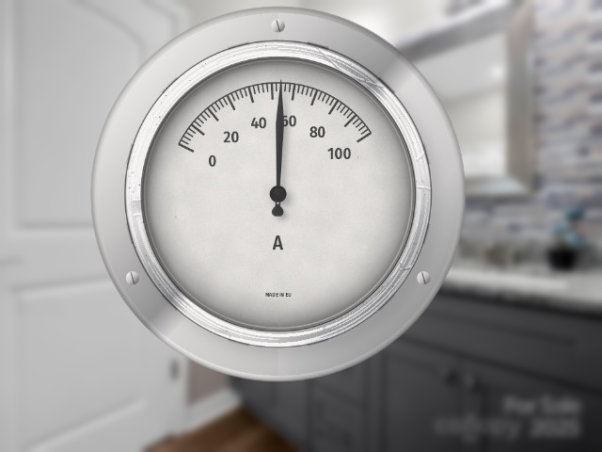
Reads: 54; A
